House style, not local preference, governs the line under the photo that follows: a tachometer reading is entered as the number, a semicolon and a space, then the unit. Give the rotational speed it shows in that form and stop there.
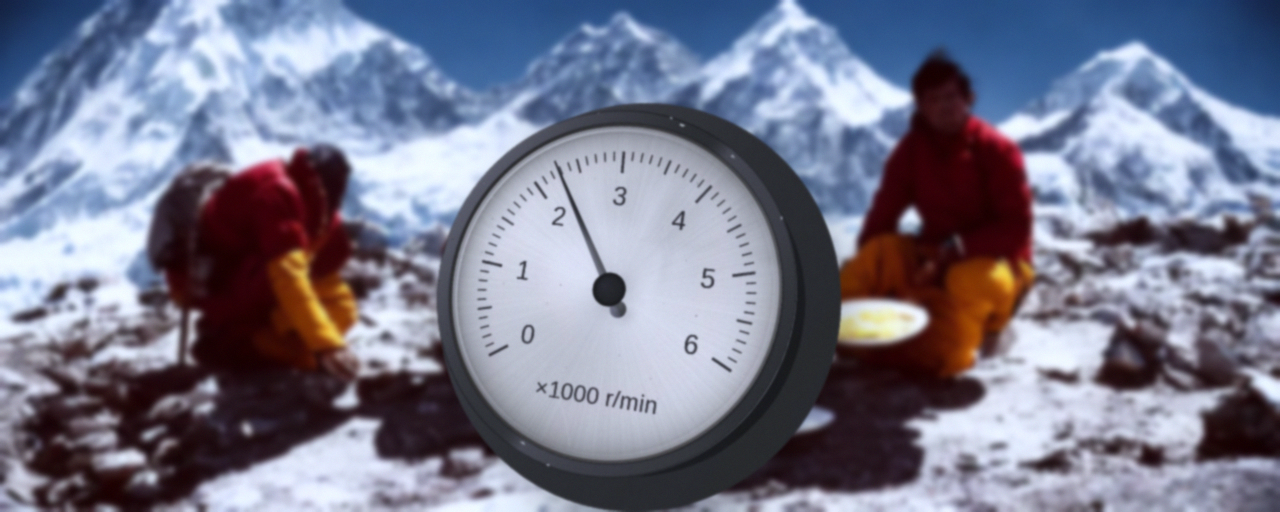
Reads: 2300; rpm
